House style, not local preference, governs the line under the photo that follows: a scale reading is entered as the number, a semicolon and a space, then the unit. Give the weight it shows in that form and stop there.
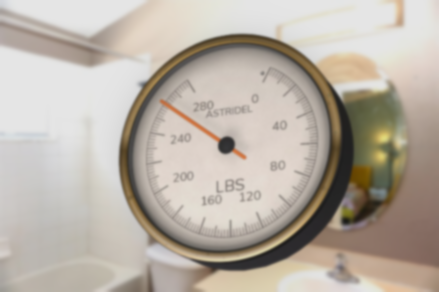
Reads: 260; lb
